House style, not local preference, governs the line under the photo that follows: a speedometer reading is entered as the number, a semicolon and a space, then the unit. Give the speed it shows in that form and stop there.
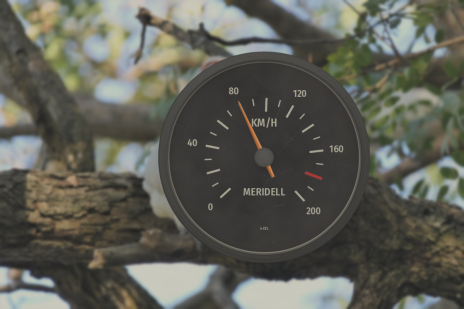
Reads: 80; km/h
